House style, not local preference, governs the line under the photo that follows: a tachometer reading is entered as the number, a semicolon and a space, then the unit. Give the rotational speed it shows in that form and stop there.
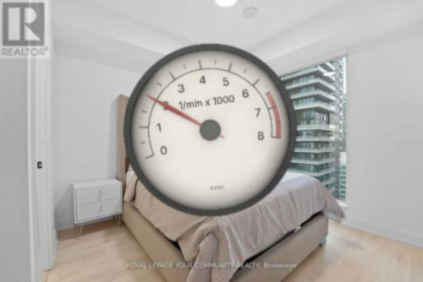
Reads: 2000; rpm
